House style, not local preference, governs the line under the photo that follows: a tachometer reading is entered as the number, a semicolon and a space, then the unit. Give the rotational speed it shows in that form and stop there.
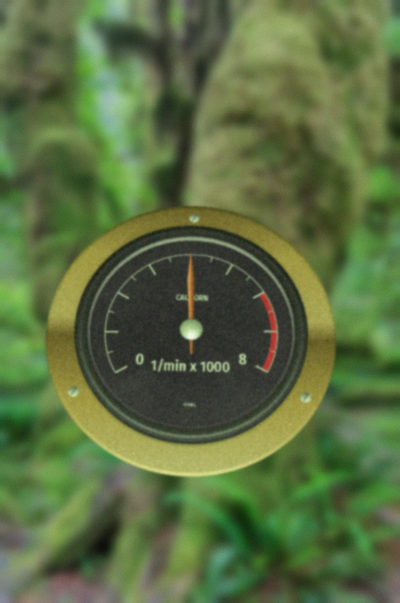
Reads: 4000; rpm
